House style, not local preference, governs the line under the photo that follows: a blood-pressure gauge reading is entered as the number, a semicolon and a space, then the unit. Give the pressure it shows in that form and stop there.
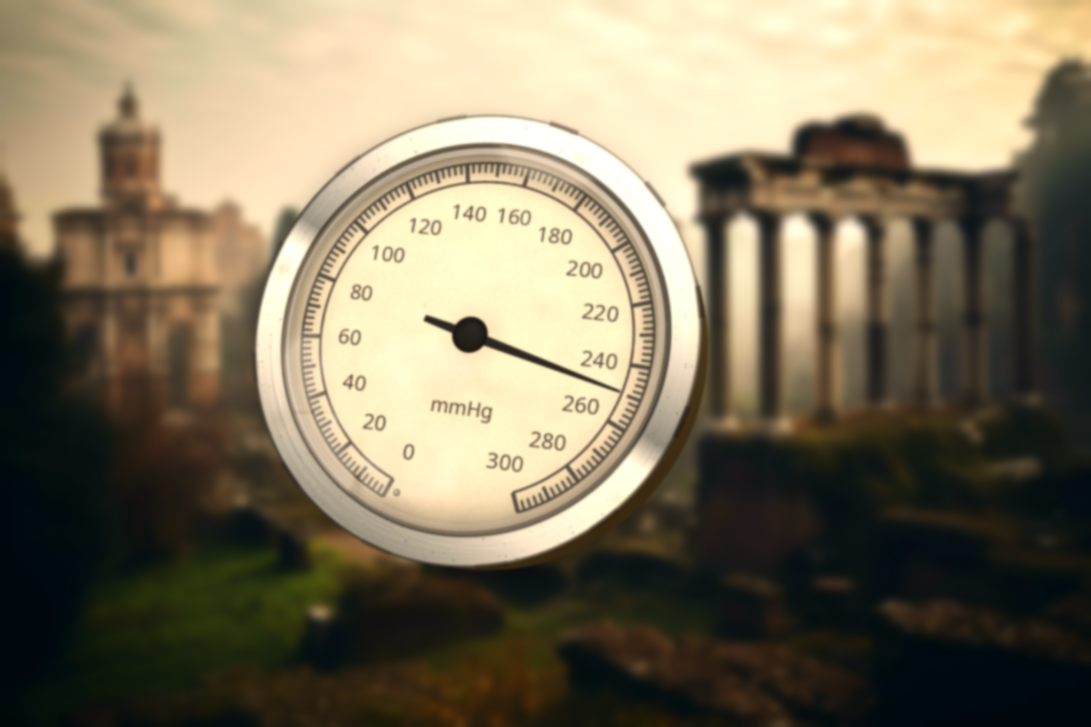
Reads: 250; mmHg
